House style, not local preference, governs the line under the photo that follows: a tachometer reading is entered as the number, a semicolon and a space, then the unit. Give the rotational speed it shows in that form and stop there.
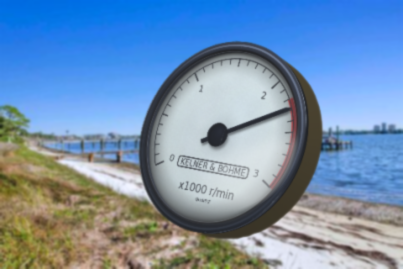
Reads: 2300; rpm
